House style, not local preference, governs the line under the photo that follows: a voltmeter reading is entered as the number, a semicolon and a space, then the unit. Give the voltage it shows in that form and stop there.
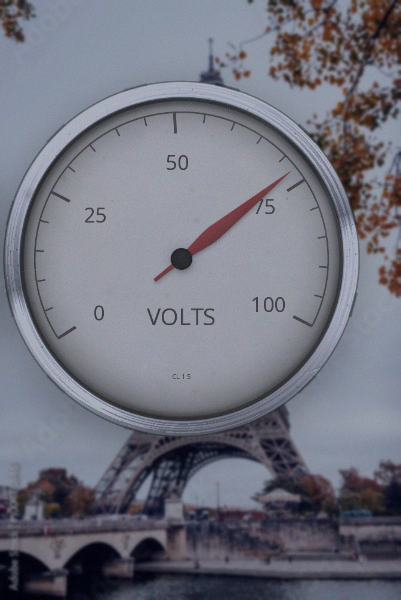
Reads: 72.5; V
